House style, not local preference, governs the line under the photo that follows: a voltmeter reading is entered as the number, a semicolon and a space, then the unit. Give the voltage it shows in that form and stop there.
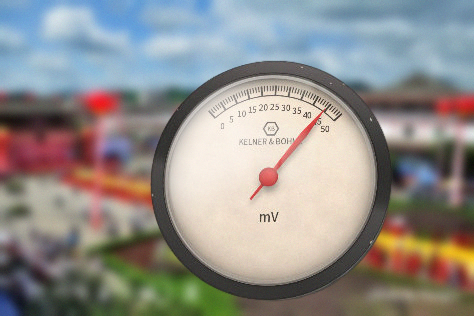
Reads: 45; mV
